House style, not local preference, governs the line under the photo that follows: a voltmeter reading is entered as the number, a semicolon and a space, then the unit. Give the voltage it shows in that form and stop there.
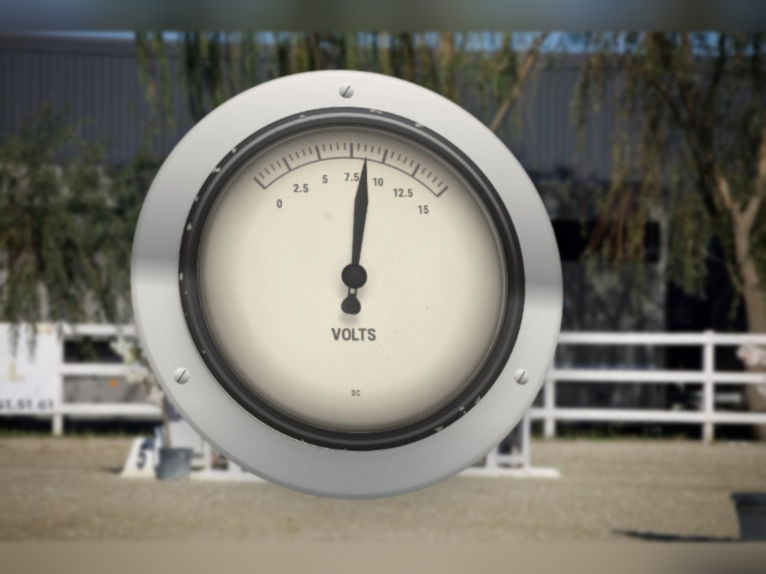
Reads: 8.5; V
